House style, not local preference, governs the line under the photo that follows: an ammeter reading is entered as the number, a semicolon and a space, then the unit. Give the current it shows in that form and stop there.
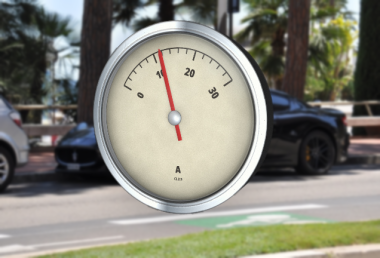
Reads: 12; A
